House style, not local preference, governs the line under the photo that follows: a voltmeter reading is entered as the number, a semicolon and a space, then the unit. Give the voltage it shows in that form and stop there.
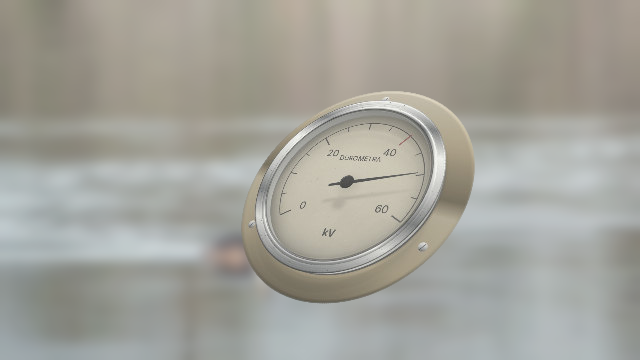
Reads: 50; kV
